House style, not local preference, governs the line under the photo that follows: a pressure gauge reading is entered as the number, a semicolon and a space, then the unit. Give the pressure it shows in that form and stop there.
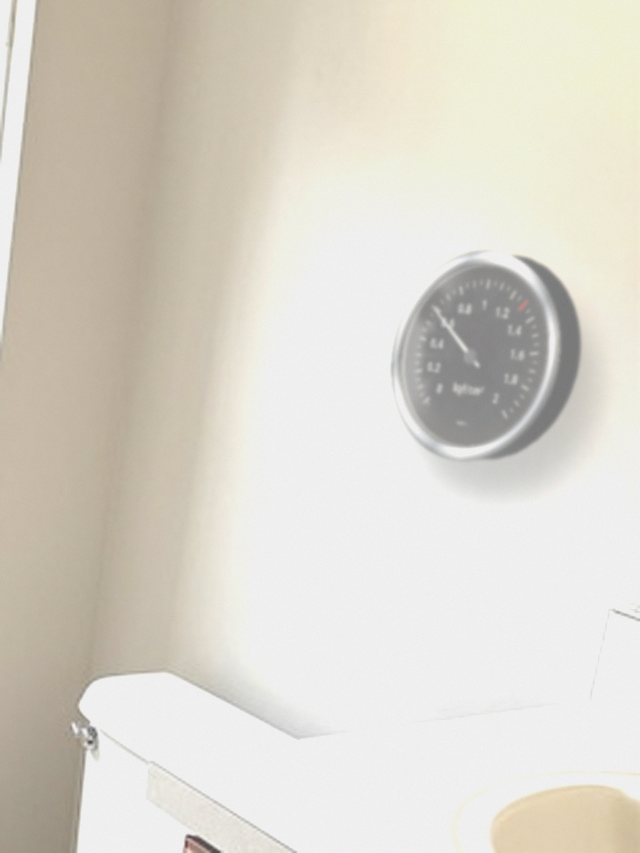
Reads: 0.6; kg/cm²
